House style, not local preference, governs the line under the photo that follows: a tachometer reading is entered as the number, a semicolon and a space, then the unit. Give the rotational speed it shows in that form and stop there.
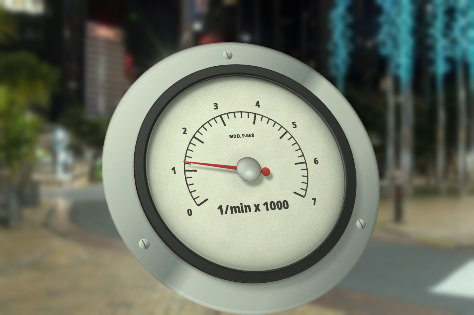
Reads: 1200; rpm
